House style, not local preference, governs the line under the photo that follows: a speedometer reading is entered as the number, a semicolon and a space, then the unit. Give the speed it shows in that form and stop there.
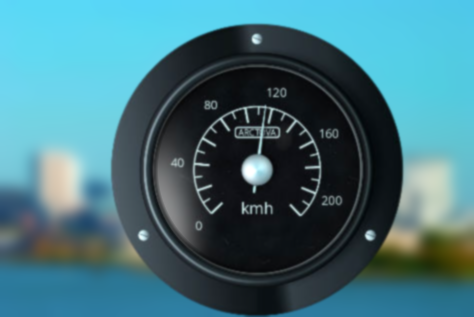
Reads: 115; km/h
